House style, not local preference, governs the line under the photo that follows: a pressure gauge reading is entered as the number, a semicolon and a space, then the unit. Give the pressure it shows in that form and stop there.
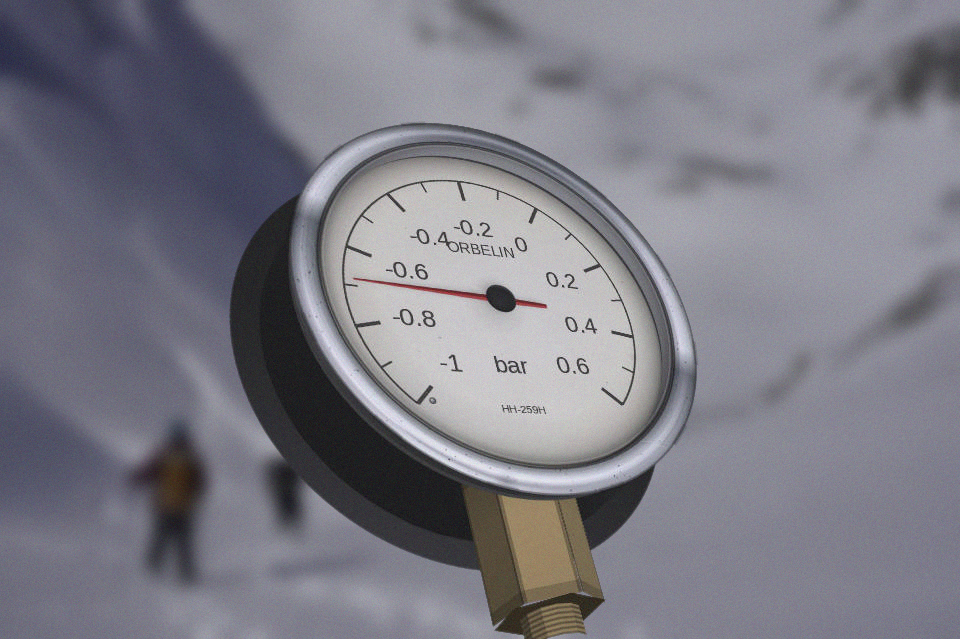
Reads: -0.7; bar
